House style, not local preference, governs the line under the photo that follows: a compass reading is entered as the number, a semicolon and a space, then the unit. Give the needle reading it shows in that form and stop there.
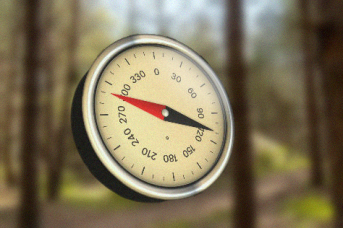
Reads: 290; °
